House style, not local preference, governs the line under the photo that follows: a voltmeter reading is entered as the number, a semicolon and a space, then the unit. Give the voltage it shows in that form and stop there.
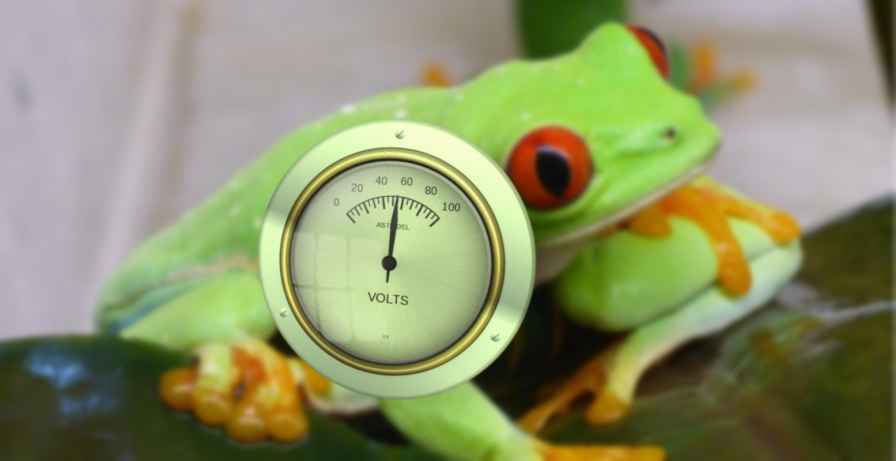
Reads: 55; V
